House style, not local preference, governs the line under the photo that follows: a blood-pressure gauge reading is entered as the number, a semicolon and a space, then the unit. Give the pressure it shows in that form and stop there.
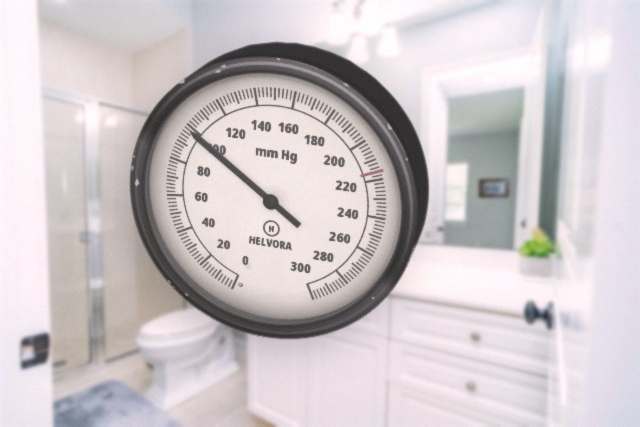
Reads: 100; mmHg
